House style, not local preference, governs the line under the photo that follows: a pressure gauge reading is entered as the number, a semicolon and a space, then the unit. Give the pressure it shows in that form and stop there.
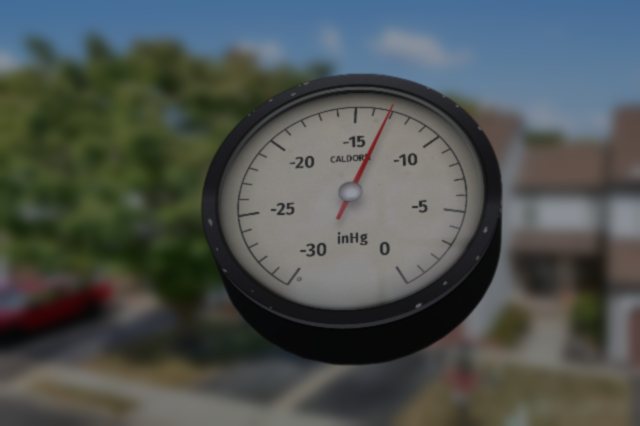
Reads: -13; inHg
